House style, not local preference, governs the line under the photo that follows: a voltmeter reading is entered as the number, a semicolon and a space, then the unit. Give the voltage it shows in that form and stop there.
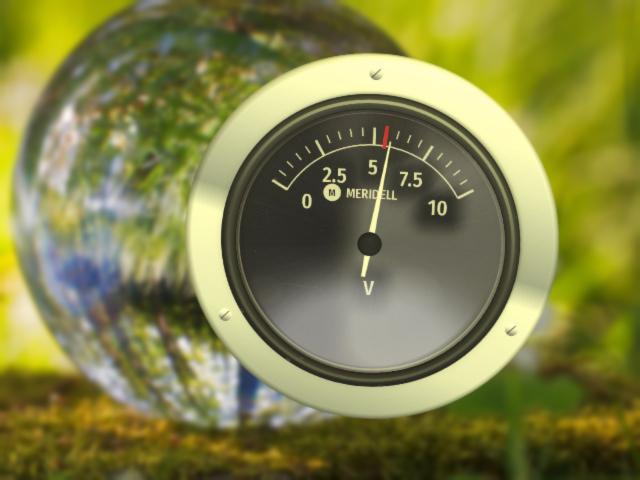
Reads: 5.75; V
